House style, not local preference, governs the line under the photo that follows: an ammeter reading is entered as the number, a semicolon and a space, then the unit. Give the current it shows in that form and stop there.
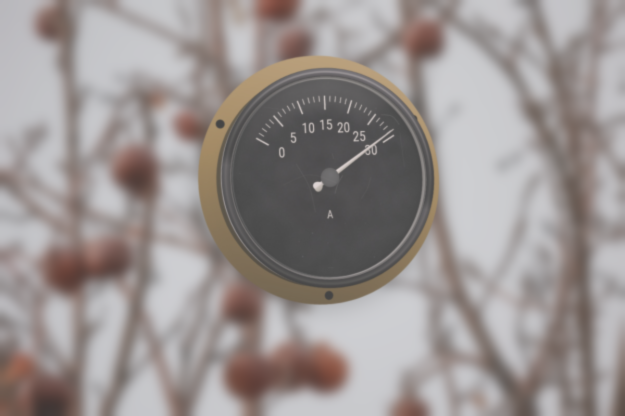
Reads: 29; A
